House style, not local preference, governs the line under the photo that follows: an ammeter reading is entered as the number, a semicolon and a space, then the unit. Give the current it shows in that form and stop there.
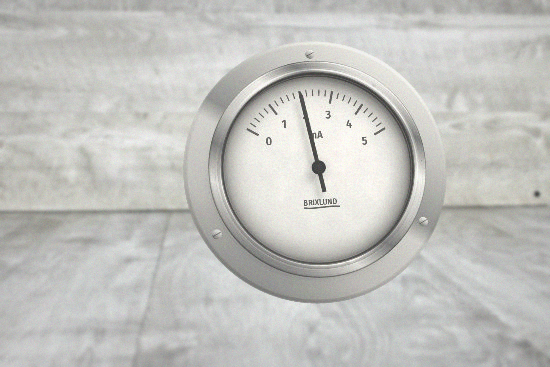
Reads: 2; mA
